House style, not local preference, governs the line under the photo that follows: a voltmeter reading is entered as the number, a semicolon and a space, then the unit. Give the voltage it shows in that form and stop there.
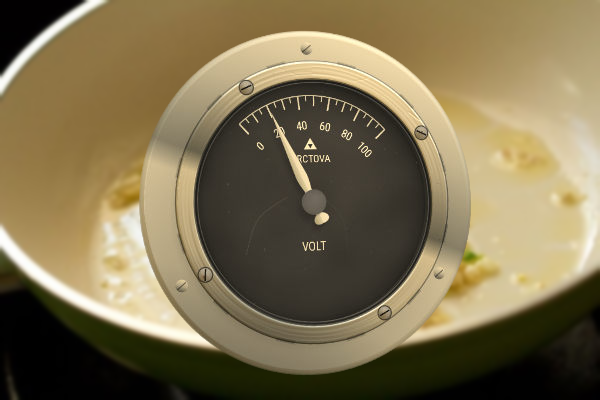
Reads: 20; V
